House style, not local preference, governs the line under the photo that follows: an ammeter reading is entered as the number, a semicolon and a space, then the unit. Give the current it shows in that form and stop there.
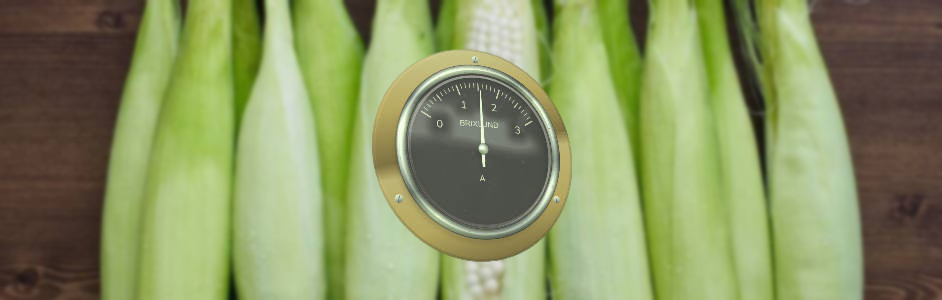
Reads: 1.5; A
